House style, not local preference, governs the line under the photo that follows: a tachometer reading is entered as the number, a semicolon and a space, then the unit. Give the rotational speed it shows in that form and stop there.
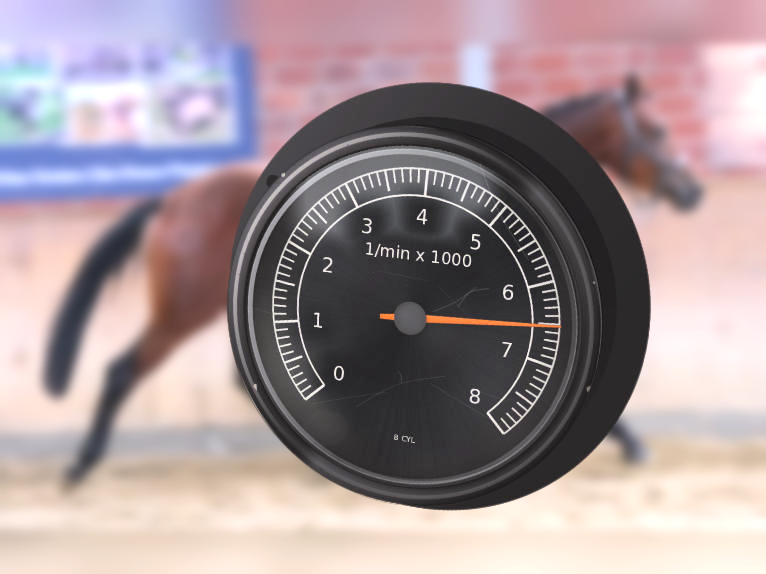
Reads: 6500; rpm
